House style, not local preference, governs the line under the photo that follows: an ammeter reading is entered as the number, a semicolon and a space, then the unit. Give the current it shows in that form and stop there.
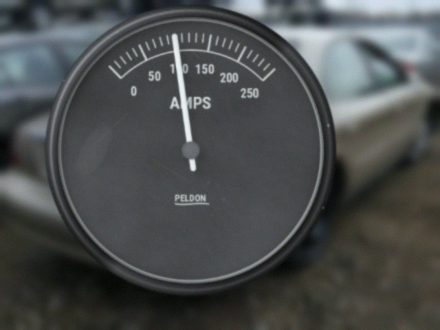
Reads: 100; A
